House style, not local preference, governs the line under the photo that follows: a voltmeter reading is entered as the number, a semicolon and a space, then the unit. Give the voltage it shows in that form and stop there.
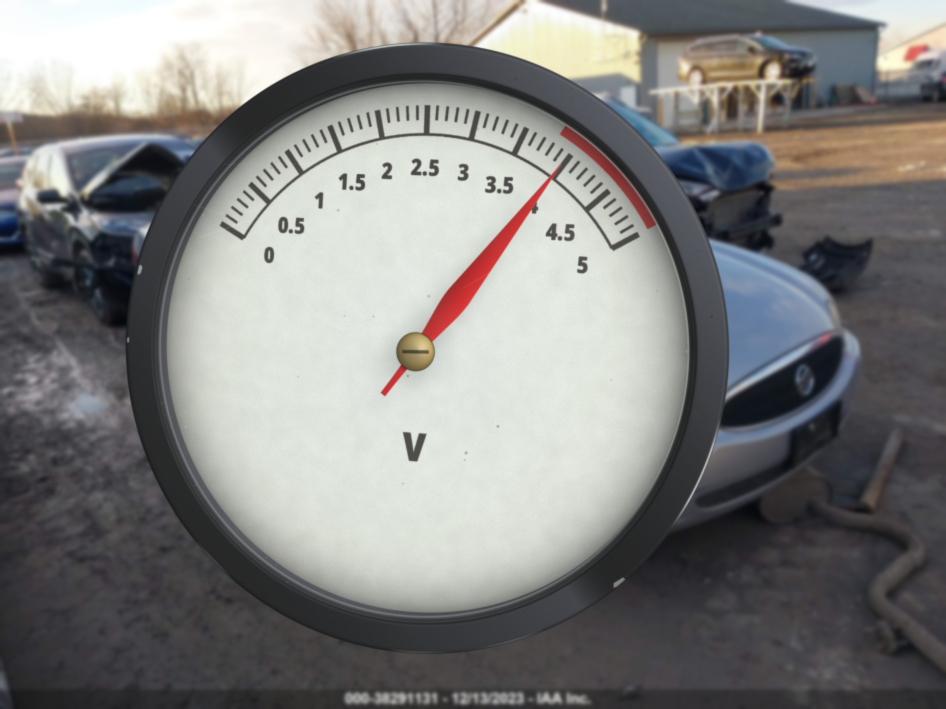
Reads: 4; V
